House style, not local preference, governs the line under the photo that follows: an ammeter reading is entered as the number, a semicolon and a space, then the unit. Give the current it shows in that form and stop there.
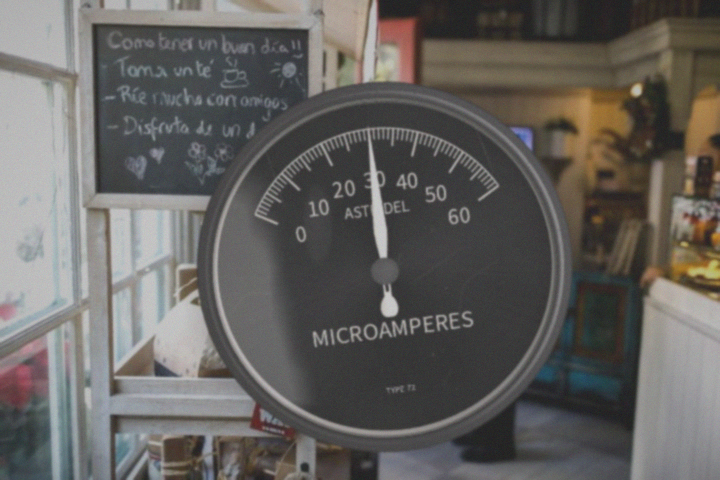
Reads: 30; µA
